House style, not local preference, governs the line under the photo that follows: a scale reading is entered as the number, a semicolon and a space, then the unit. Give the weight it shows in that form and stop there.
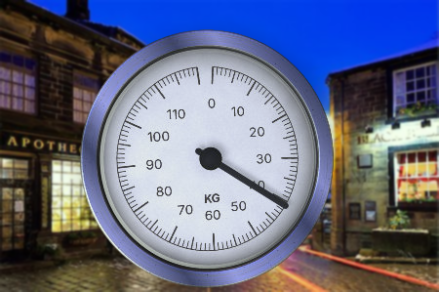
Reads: 41; kg
